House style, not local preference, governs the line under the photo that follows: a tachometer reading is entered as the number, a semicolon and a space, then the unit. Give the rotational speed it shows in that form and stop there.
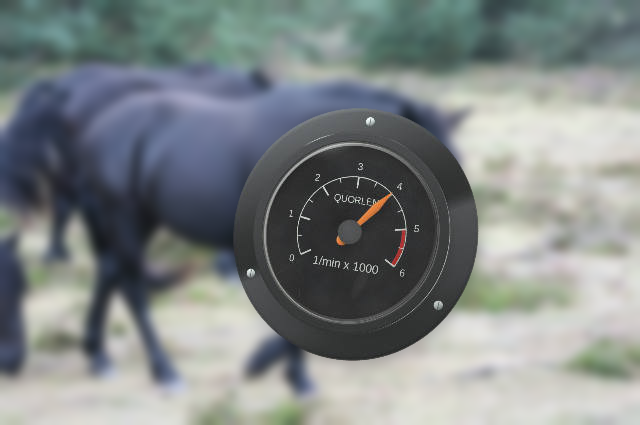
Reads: 4000; rpm
